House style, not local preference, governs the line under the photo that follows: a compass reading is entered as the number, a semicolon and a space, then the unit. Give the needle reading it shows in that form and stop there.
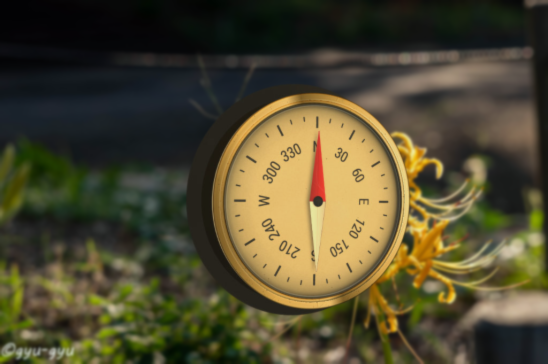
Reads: 0; °
